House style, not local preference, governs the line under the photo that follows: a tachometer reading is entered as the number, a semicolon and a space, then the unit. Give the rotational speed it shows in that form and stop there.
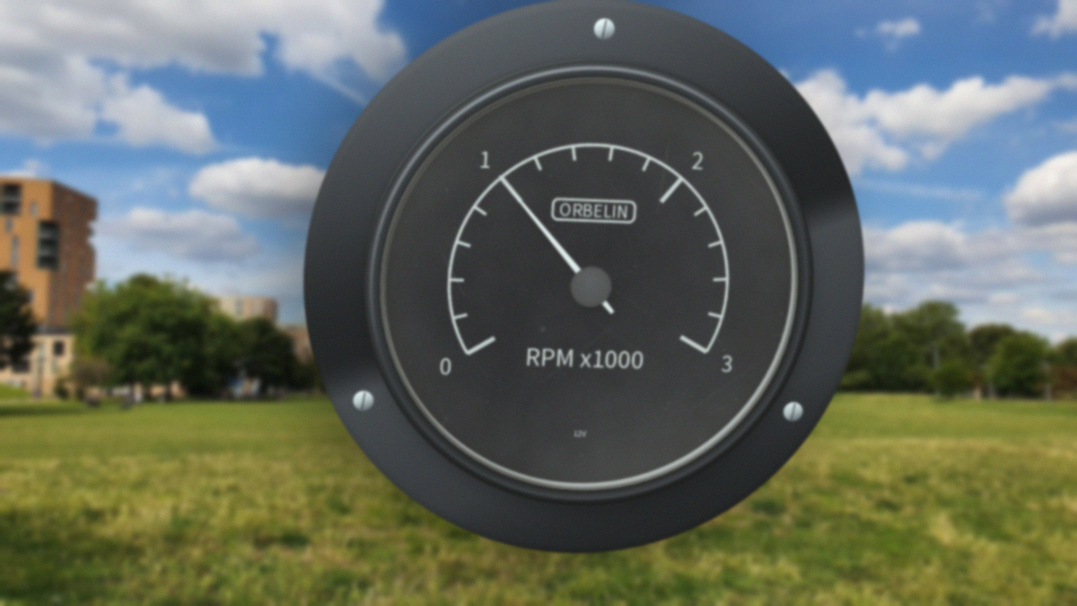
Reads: 1000; rpm
